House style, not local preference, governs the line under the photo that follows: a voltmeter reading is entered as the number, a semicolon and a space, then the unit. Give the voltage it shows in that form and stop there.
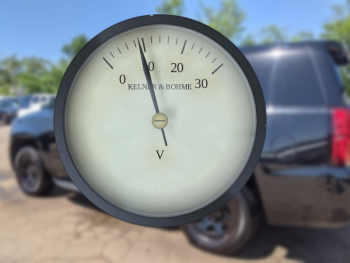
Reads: 9; V
